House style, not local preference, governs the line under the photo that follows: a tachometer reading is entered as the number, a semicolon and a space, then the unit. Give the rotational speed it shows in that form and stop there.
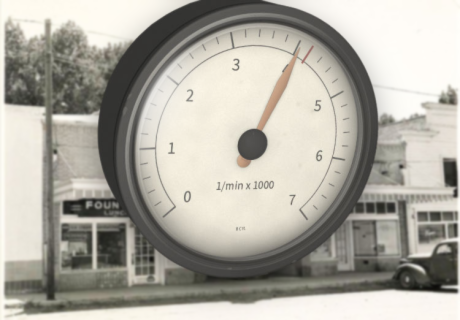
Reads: 4000; rpm
